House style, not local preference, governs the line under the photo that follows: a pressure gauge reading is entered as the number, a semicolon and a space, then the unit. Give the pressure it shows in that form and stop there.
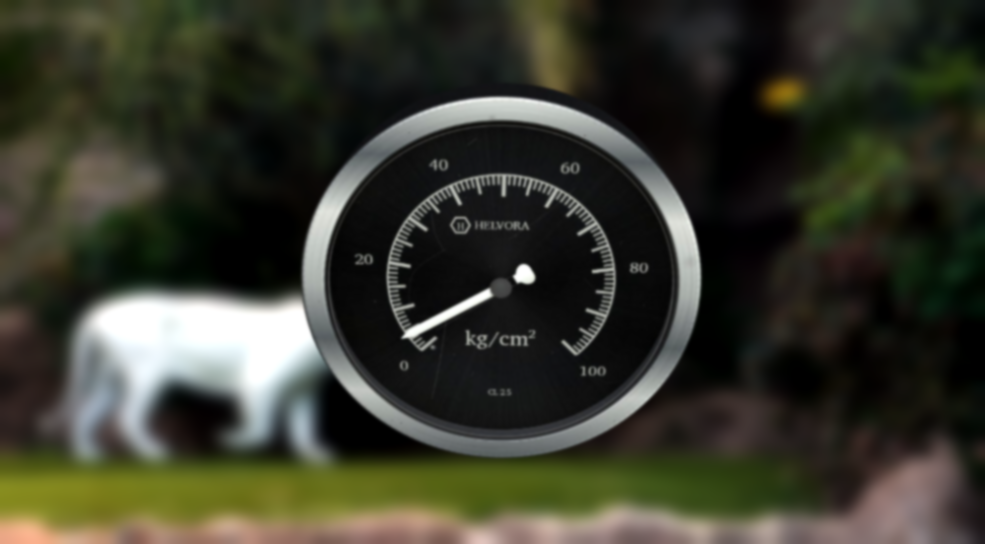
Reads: 5; kg/cm²
